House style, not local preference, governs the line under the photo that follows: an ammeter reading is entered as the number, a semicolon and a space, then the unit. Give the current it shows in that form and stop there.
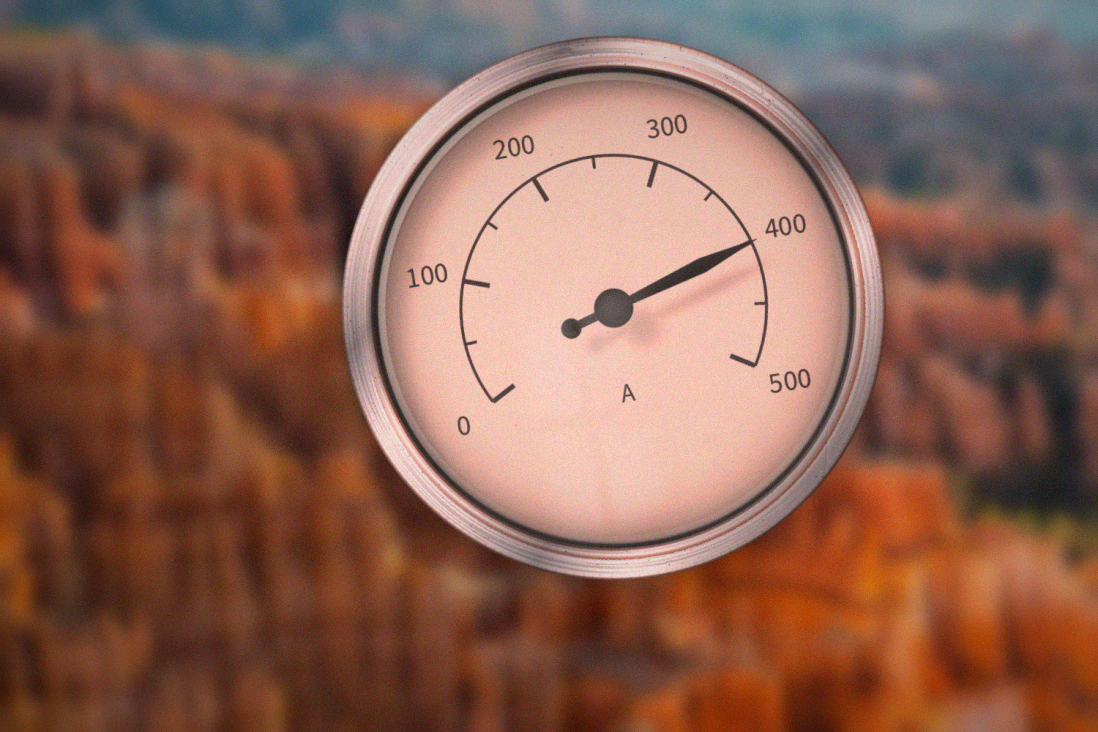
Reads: 400; A
